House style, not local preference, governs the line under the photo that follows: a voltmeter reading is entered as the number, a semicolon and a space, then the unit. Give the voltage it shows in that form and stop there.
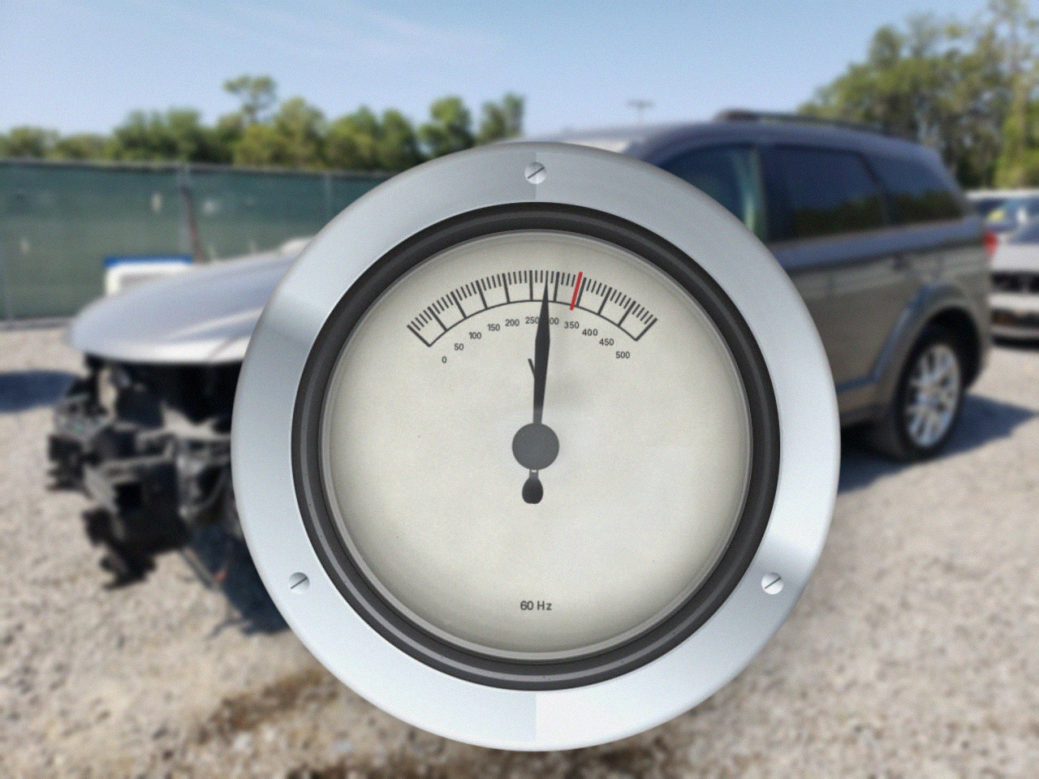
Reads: 280; V
